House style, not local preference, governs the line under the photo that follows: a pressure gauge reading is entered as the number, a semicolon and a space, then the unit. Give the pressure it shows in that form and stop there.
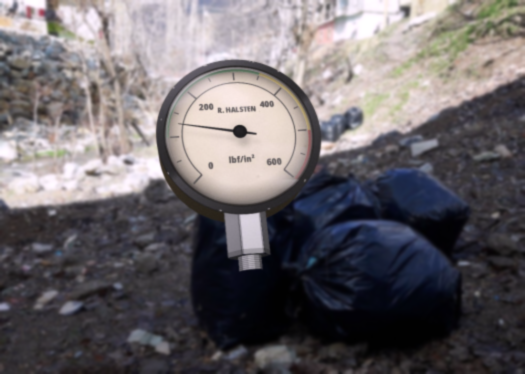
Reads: 125; psi
